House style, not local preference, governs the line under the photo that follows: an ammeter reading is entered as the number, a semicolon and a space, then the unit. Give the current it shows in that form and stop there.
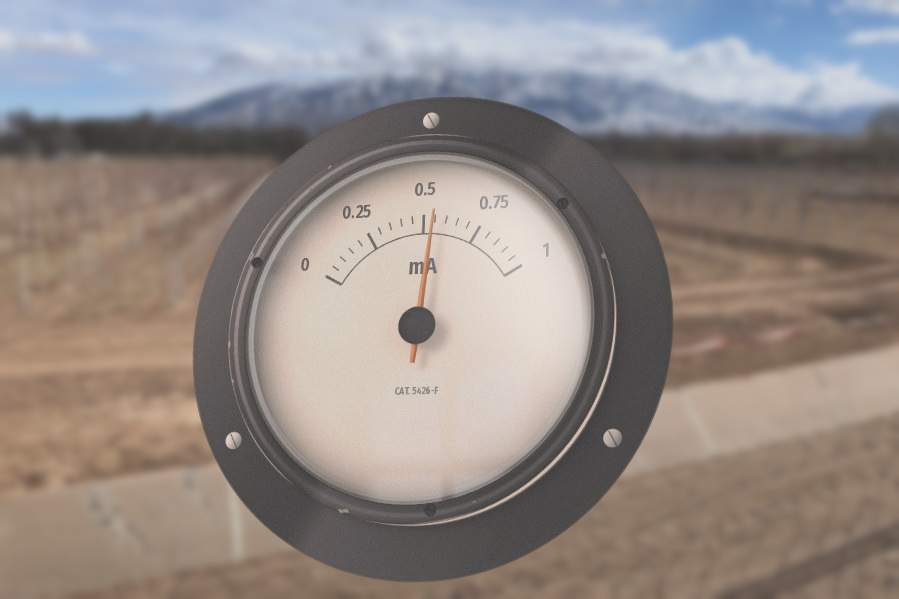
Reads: 0.55; mA
